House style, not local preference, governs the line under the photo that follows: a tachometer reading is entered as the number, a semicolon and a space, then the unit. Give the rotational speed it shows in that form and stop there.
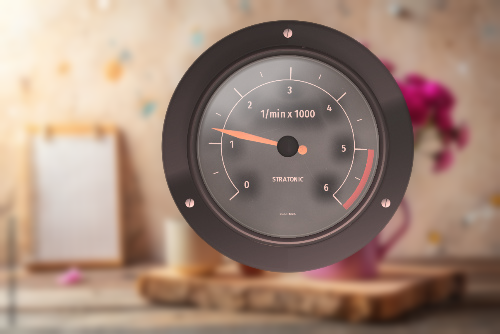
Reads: 1250; rpm
